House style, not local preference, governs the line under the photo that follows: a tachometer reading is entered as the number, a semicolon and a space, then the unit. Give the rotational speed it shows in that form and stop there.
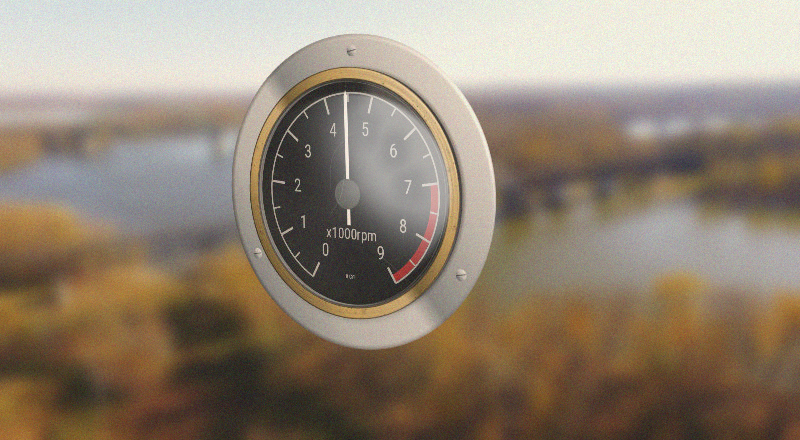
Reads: 4500; rpm
